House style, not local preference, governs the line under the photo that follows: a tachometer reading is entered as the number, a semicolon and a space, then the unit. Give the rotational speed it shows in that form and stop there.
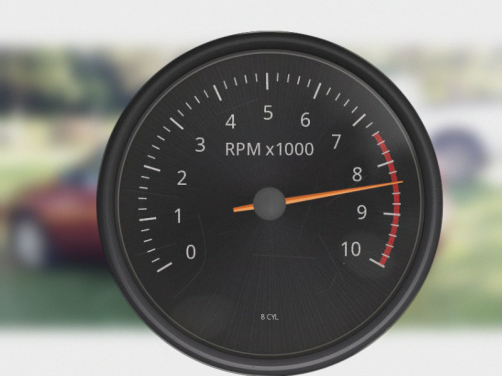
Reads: 8400; rpm
